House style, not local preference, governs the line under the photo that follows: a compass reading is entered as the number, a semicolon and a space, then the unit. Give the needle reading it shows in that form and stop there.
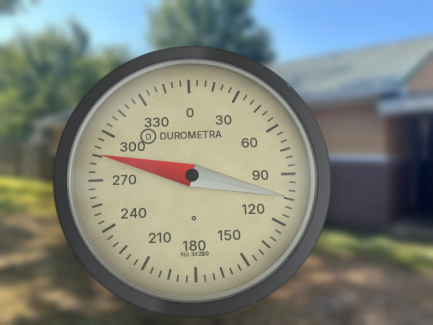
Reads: 285; °
